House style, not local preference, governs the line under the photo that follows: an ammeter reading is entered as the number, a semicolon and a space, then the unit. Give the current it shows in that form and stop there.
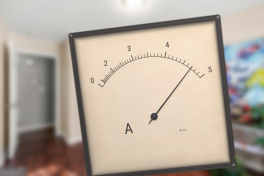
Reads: 4.7; A
